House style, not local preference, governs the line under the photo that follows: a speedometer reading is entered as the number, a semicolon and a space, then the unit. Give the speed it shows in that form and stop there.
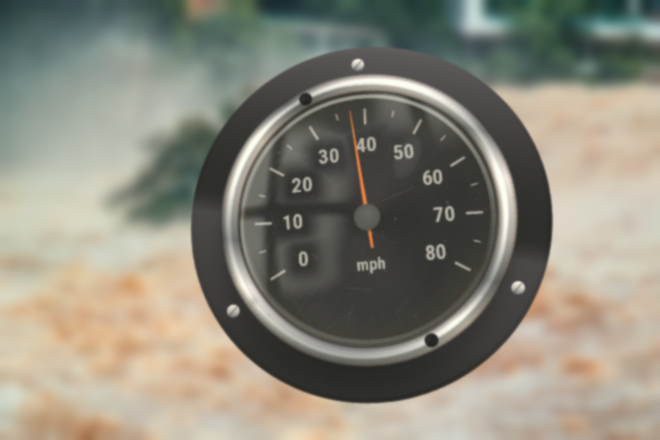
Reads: 37.5; mph
